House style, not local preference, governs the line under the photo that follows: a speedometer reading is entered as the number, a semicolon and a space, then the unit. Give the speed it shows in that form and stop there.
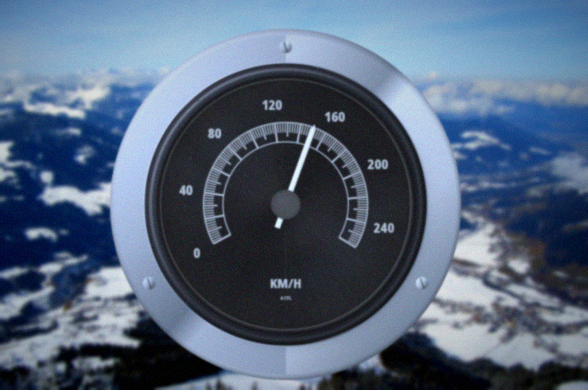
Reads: 150; km/h
